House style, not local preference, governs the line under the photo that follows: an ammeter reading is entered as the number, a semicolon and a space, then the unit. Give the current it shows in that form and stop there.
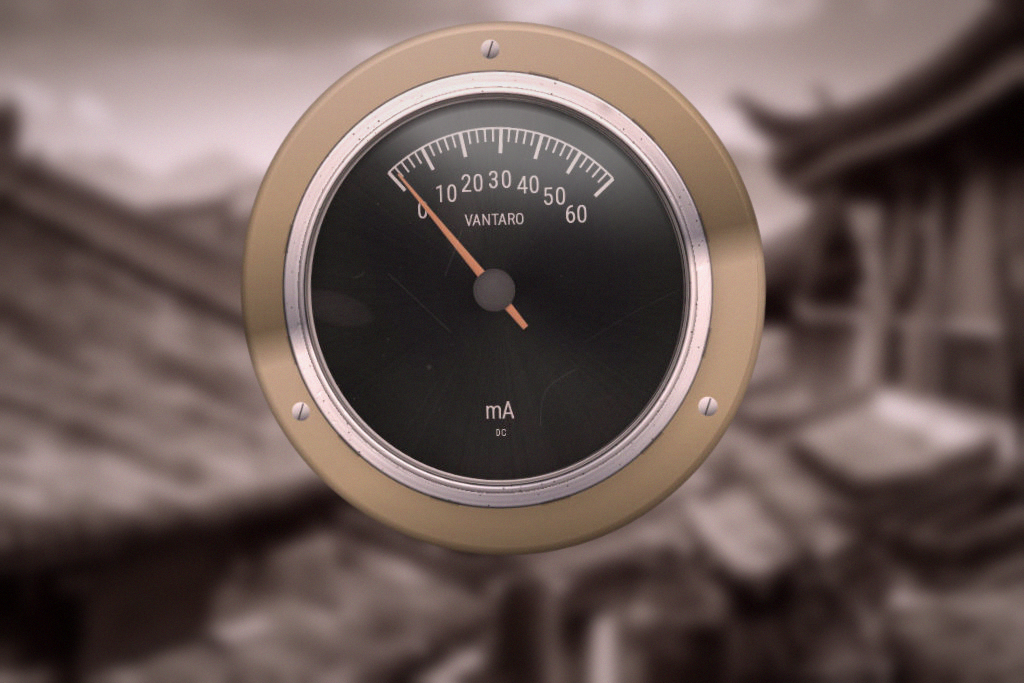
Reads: 2; mA
